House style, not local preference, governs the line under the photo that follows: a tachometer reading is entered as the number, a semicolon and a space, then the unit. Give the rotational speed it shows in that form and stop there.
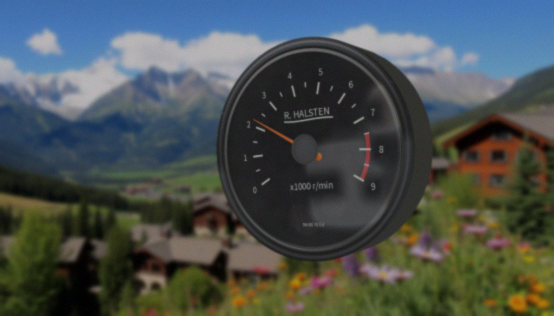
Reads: 2250; rpm
